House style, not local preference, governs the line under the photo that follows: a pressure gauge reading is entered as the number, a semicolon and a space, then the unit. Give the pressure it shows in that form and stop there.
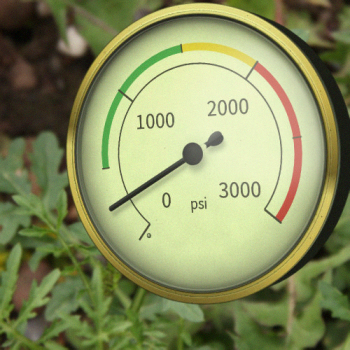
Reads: 250; psi
